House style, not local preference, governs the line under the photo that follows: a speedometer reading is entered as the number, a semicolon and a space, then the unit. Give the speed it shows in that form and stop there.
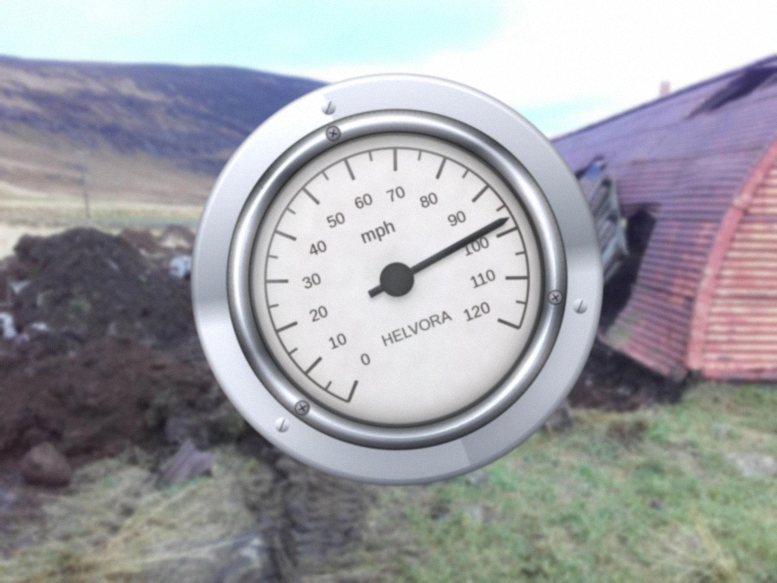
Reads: 97.5; mph
